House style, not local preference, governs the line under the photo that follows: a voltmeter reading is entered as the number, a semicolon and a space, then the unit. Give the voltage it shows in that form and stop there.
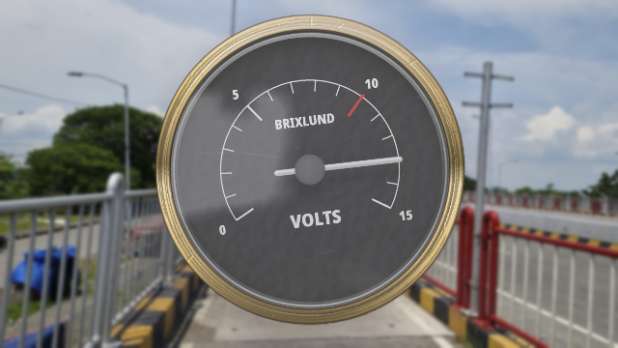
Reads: 13; V
